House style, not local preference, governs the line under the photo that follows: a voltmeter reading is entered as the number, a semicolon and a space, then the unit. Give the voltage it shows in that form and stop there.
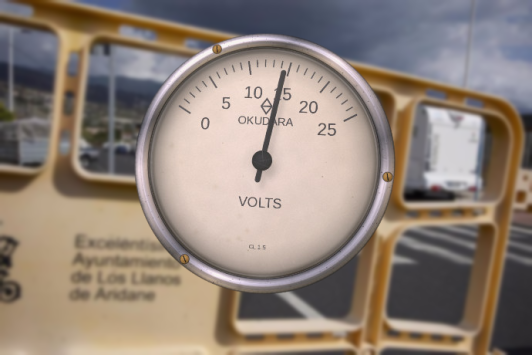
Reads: 14.5; V
